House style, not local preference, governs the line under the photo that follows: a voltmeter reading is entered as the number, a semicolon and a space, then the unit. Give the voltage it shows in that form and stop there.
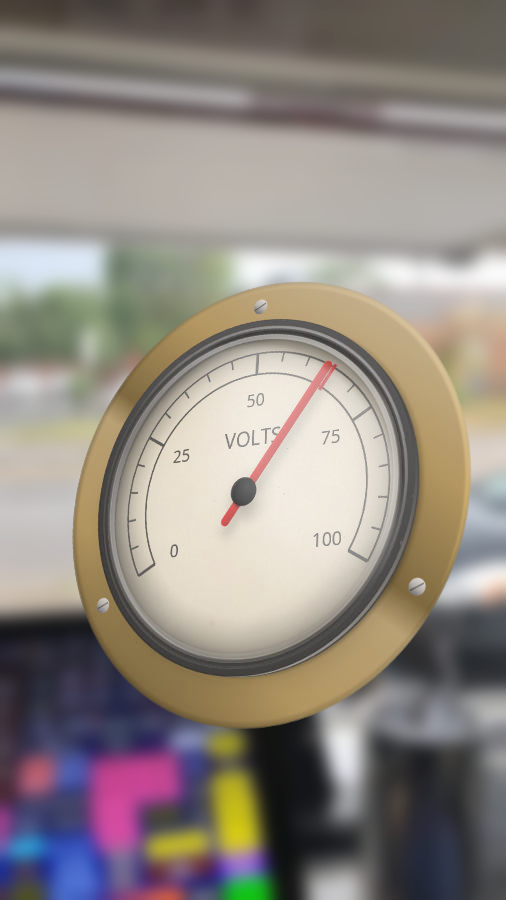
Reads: 65; V
